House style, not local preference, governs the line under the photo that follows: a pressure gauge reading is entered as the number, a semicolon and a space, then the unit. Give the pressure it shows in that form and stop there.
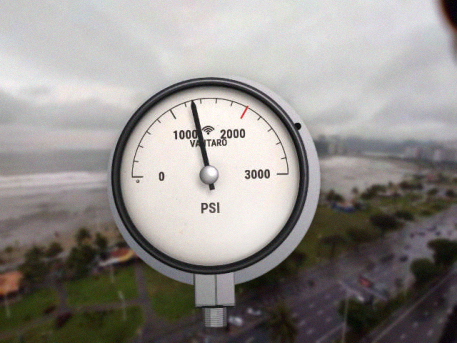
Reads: 1300; psi
